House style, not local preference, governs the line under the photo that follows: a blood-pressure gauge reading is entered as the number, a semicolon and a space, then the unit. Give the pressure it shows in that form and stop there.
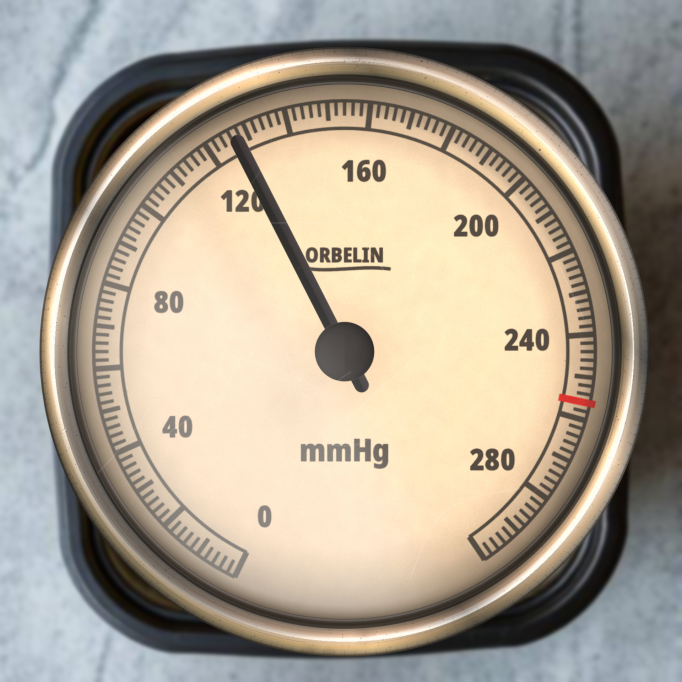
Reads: 127; mmHg
